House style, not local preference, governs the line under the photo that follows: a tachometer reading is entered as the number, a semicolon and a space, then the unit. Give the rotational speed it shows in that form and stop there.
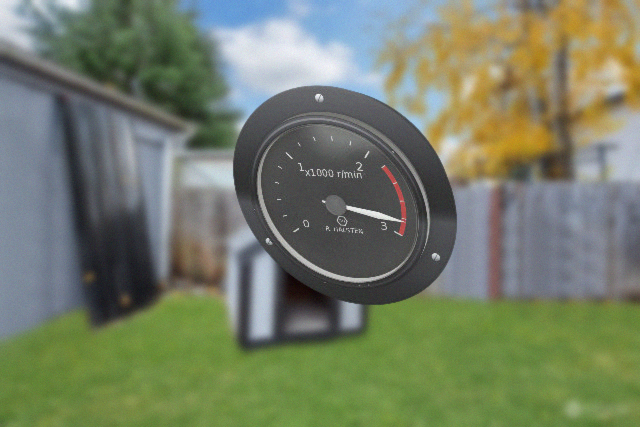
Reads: 2800; rpm
